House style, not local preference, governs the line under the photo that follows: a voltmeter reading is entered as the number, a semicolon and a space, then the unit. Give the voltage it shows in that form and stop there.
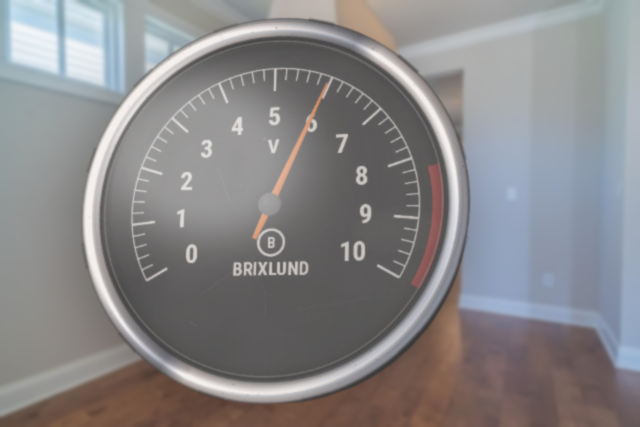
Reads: 6; V
